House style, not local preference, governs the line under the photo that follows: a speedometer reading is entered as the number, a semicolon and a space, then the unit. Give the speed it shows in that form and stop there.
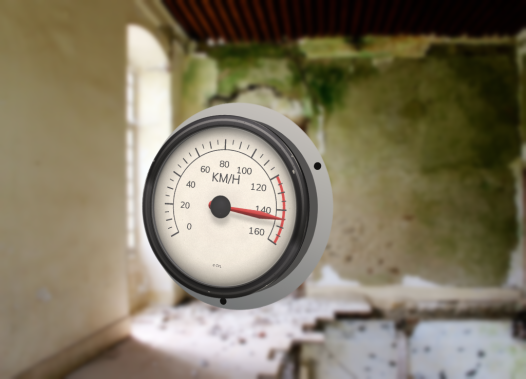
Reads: 145; km/h
